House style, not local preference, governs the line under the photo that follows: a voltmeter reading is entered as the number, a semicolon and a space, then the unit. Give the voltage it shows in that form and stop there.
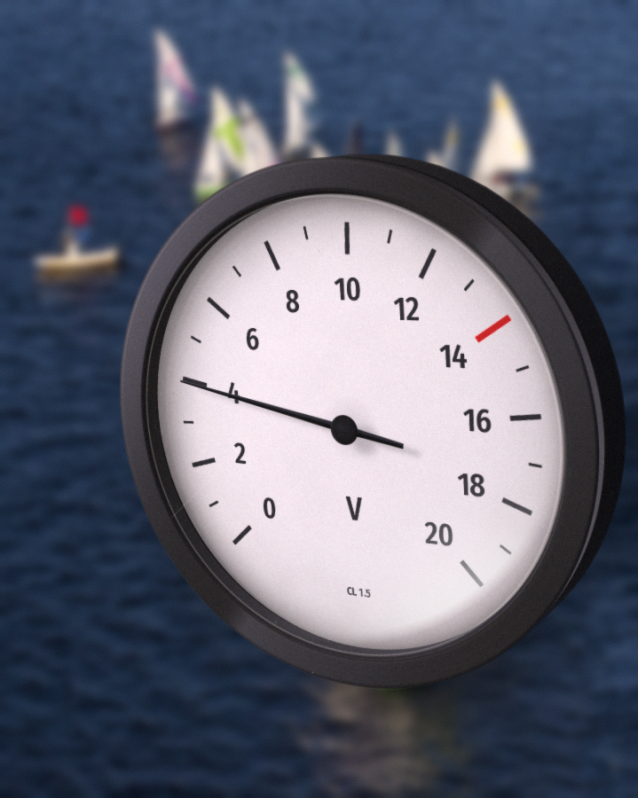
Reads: 4; V
